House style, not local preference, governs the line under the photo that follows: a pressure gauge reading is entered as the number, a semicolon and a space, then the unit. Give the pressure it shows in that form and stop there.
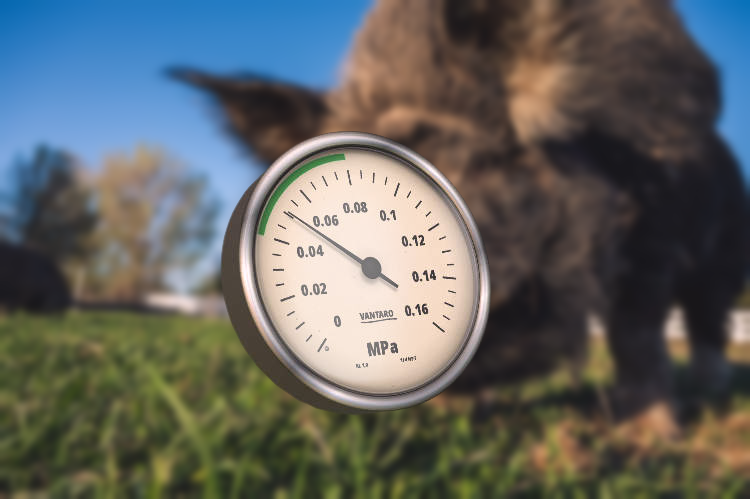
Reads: 0.05; MPa
